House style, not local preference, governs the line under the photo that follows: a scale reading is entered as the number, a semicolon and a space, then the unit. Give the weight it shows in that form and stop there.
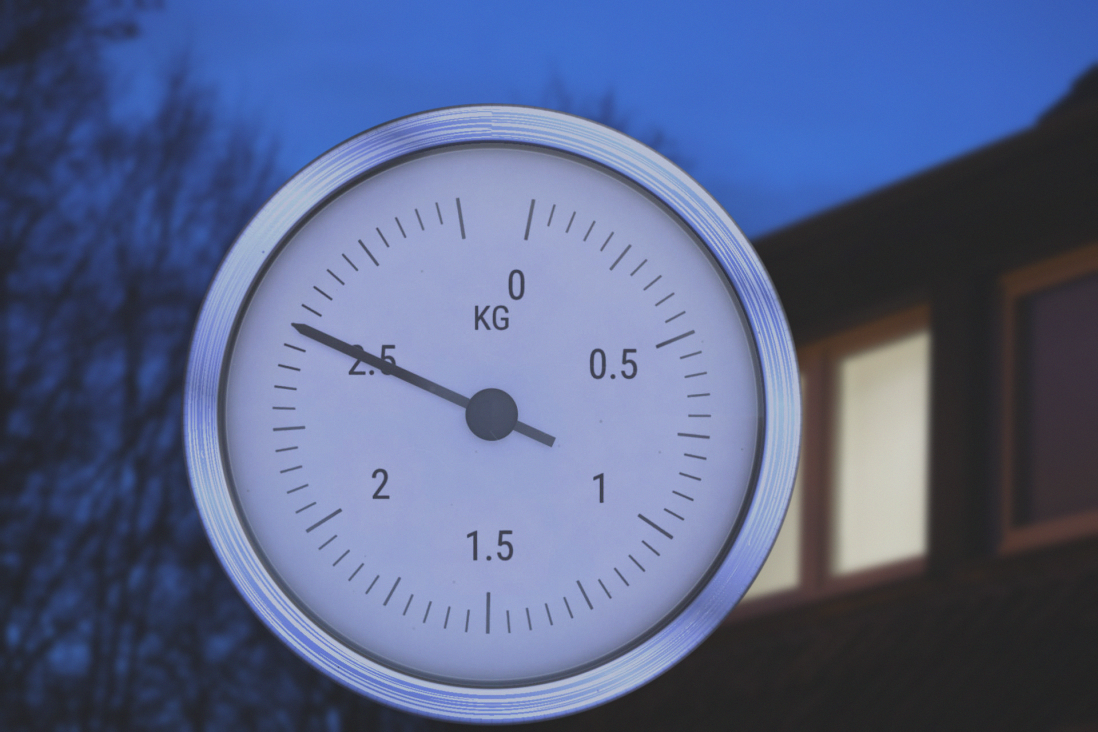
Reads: 2.5; kg
